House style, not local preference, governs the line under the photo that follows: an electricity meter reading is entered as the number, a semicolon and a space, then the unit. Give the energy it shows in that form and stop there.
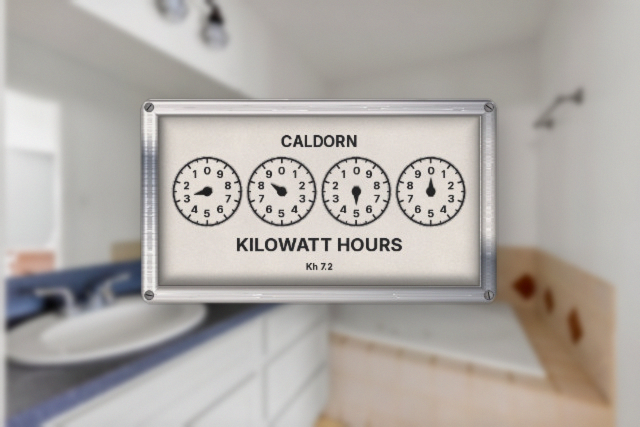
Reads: 2850; kWh
